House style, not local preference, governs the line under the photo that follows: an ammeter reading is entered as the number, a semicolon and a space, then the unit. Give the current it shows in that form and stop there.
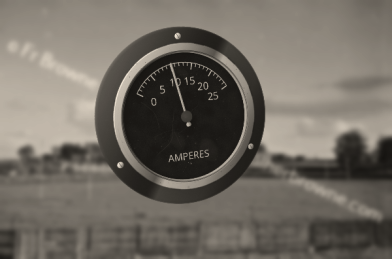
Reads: 10; A
